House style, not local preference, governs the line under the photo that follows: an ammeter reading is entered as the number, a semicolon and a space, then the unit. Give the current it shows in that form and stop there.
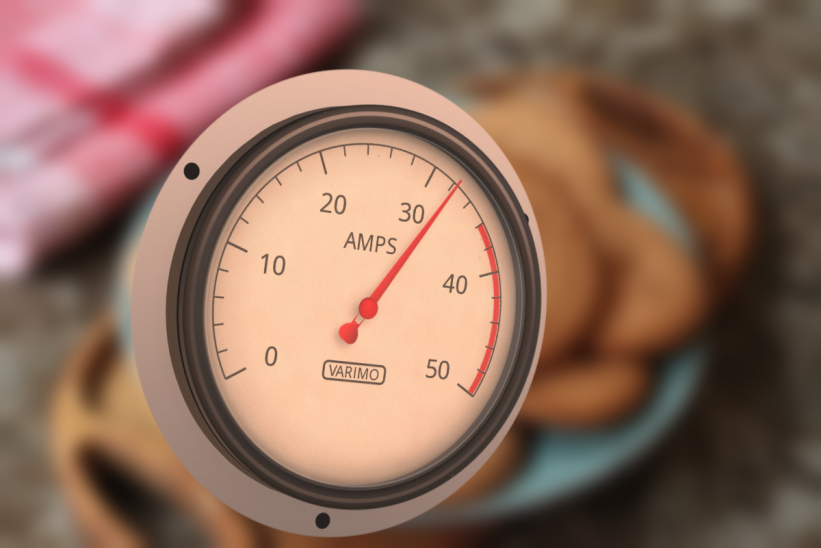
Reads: 32; A
